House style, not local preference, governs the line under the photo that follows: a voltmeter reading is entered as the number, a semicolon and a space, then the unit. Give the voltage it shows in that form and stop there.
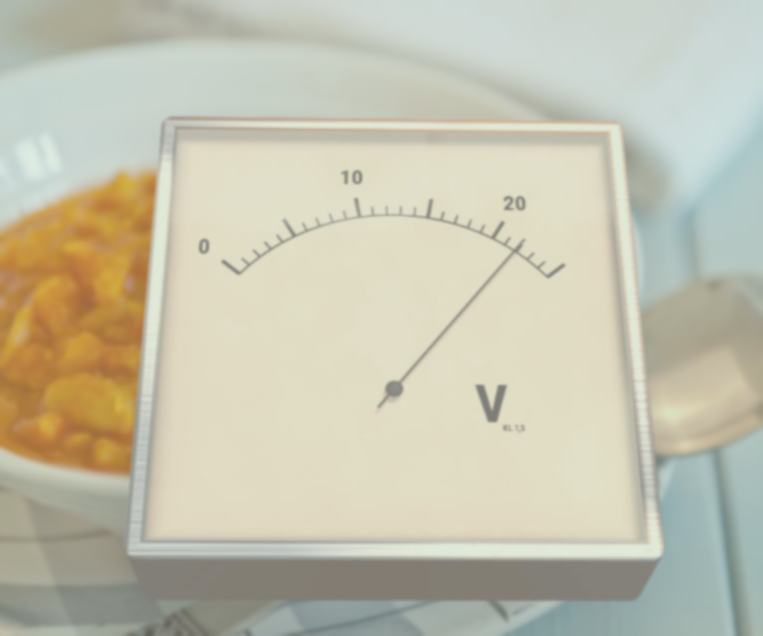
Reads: 22; V
